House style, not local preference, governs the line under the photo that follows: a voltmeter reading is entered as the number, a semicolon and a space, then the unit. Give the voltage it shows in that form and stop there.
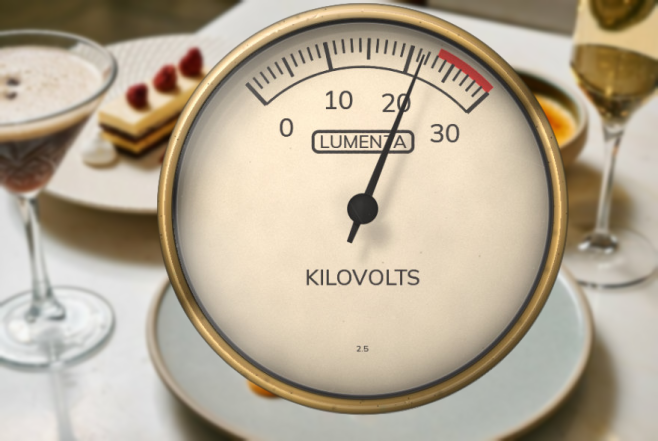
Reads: 21.5; kV
